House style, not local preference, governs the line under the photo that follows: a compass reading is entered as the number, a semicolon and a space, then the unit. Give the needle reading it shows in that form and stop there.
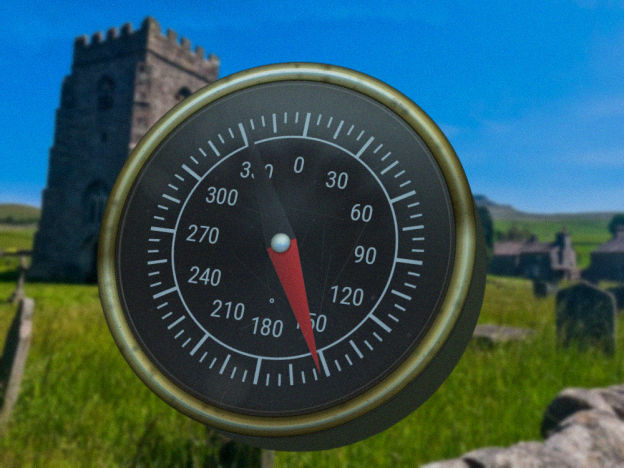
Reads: 152.5; °
